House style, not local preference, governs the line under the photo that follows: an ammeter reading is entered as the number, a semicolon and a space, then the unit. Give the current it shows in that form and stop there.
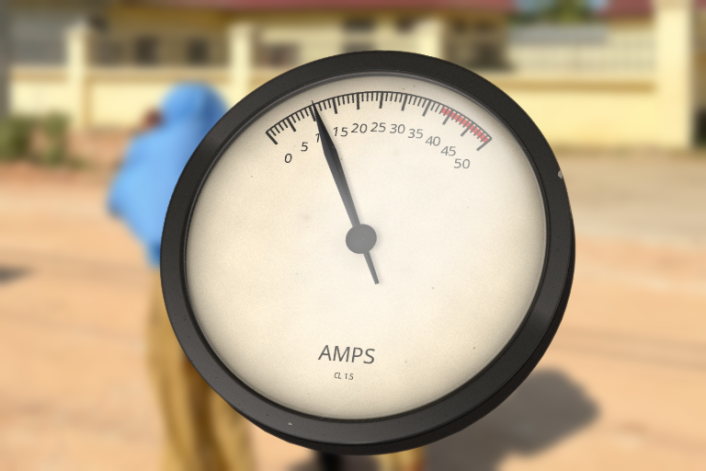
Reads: 11; A
